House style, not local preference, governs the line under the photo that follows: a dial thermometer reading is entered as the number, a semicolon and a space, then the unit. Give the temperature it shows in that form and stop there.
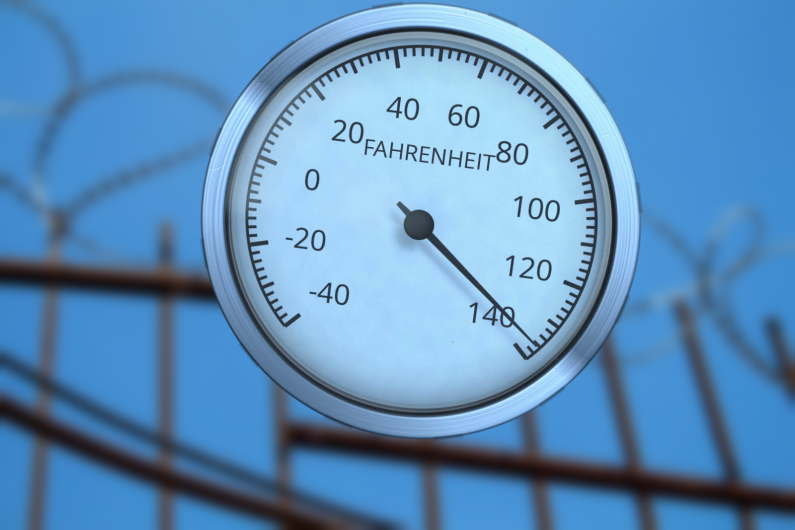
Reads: 136; °F
